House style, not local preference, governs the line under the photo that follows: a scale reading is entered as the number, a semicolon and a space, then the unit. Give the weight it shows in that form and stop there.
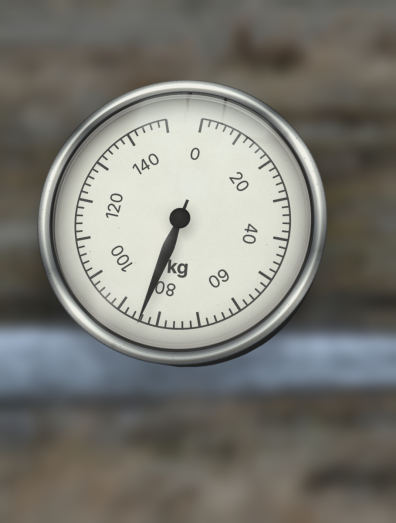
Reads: 84; kg
